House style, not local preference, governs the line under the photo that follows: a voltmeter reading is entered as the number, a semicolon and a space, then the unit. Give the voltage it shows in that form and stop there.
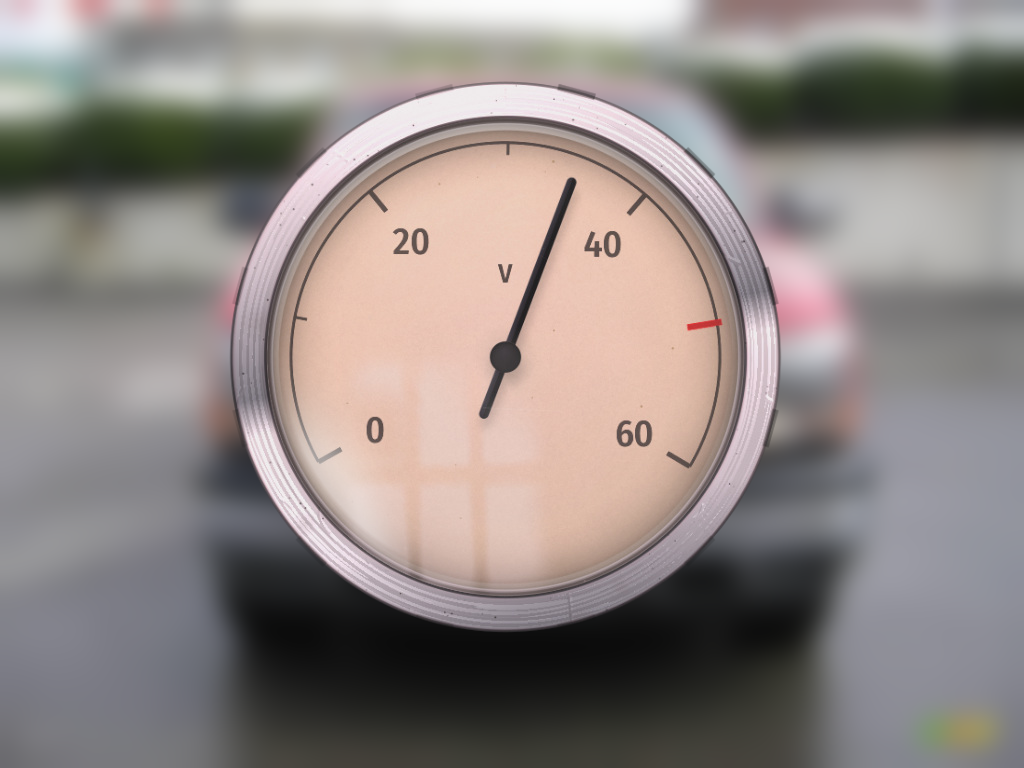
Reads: 35; V
